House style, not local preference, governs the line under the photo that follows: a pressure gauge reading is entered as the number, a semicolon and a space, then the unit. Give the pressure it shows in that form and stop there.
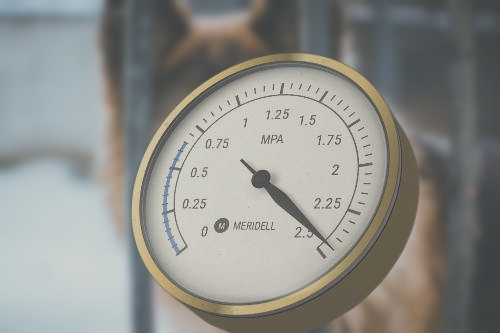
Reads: 2.45; MPa
